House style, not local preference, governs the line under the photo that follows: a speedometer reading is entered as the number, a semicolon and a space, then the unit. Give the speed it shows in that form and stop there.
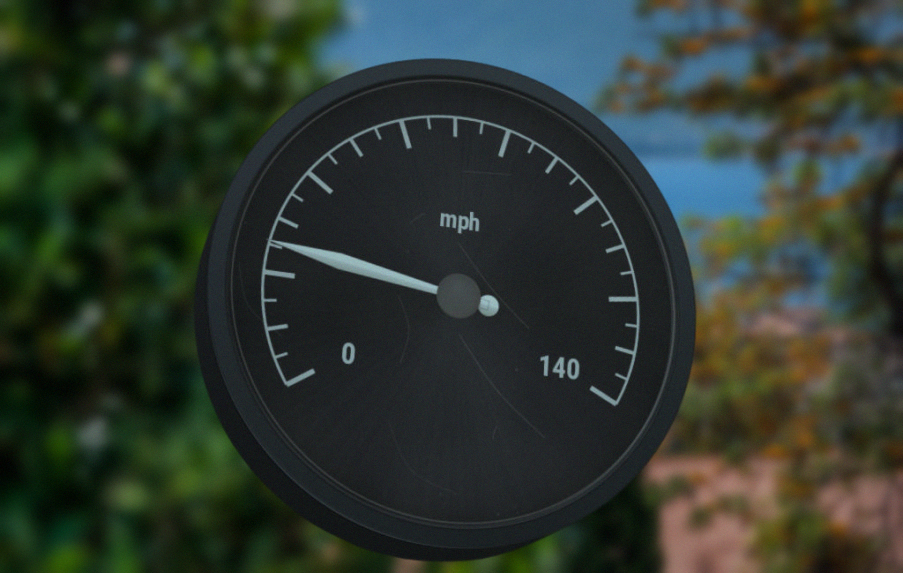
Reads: 25; mph
